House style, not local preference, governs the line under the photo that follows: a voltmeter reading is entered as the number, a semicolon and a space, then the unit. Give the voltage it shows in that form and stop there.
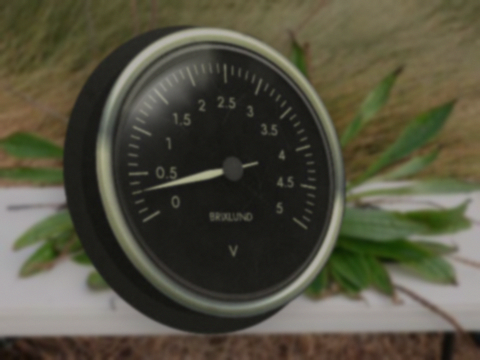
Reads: 0.3; V
